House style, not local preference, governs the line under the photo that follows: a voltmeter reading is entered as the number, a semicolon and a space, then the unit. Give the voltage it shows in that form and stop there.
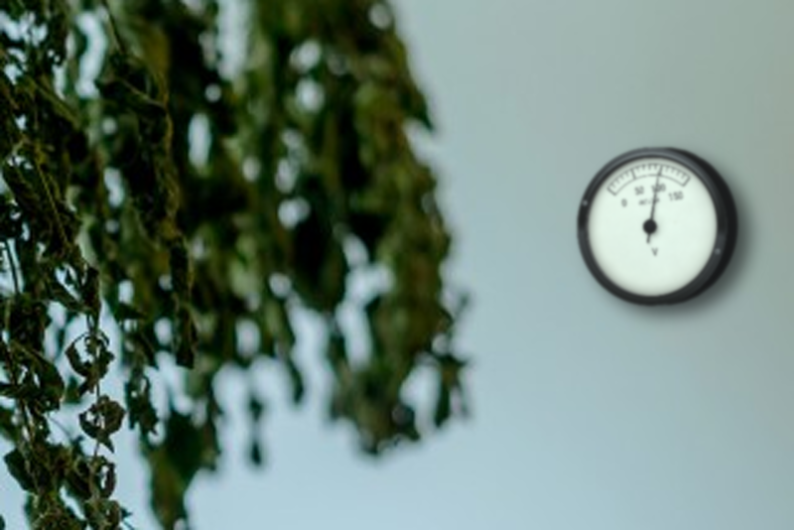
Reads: 100; V
